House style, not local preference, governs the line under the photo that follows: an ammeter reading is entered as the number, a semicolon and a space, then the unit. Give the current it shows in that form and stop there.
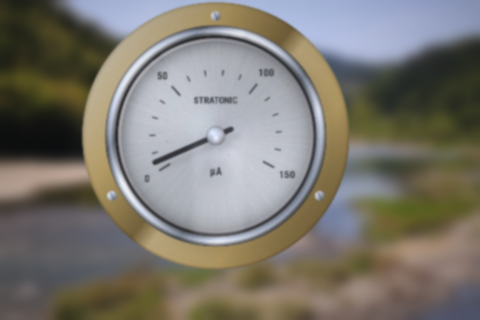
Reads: 5; µA
